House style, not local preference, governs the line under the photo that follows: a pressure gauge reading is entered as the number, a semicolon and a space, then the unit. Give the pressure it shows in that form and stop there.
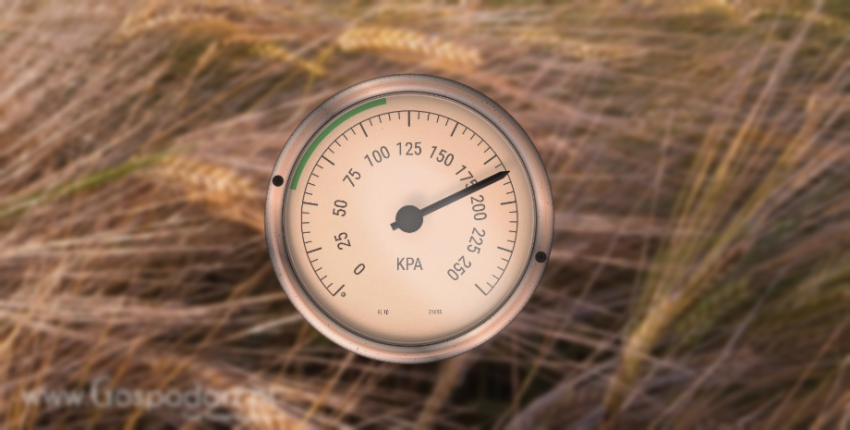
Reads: 185; kPa
